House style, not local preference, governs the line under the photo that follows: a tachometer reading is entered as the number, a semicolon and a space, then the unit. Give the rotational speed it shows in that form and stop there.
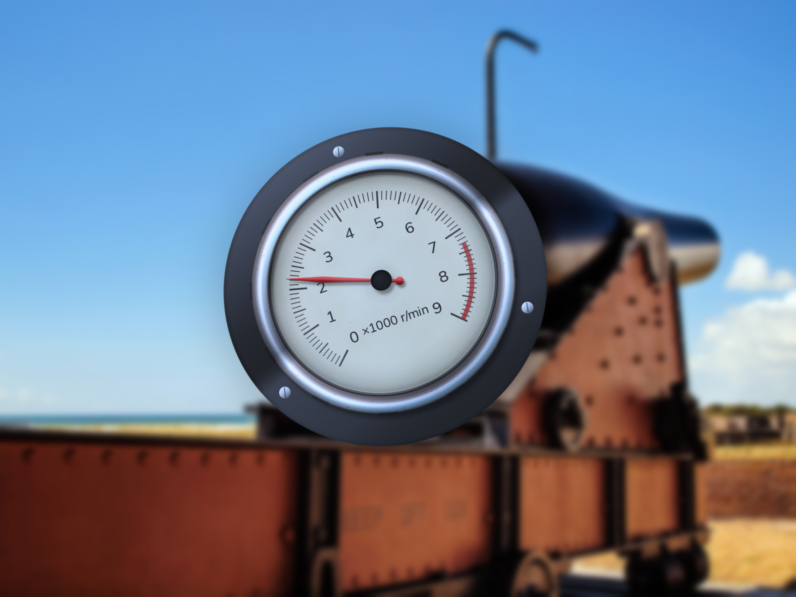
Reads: 2200; rpm
